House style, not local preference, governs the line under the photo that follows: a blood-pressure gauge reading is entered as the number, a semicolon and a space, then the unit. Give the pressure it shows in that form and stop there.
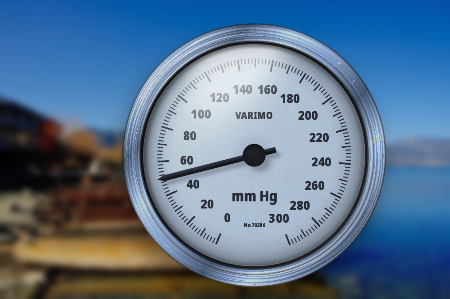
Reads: 50; mmHg
